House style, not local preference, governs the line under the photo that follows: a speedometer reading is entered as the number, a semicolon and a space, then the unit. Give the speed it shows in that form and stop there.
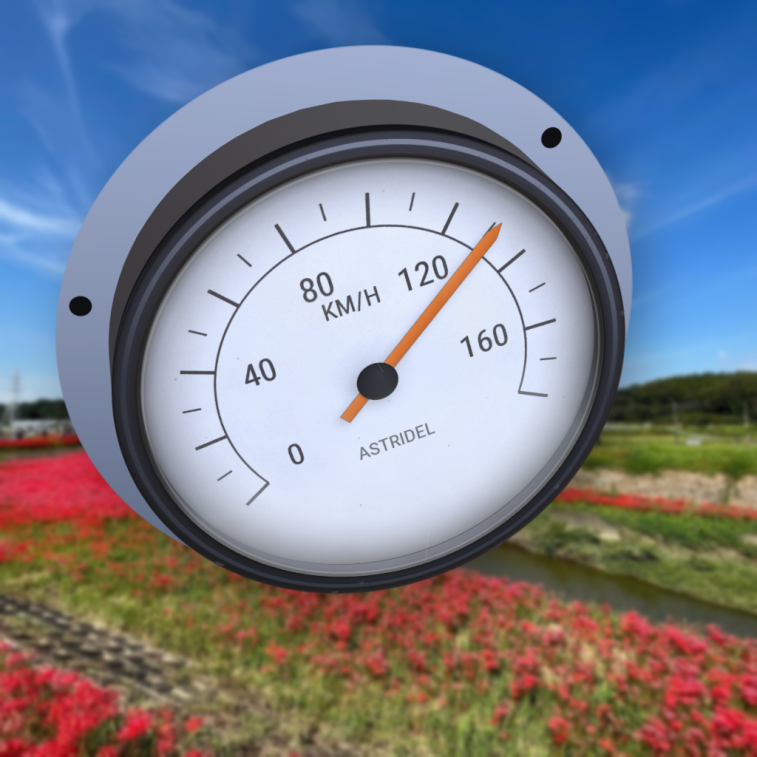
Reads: 130; km/h
